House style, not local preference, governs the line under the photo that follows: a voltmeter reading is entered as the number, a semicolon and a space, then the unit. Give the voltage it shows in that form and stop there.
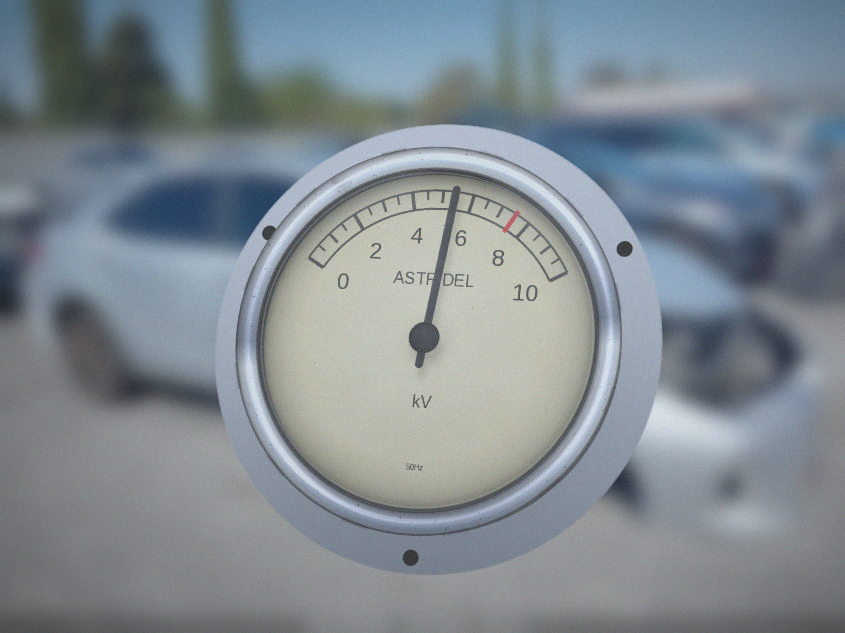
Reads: 5.5; kV
